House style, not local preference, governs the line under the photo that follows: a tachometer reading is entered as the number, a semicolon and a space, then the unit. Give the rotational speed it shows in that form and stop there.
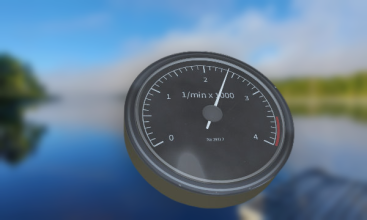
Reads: 2400; rpm
